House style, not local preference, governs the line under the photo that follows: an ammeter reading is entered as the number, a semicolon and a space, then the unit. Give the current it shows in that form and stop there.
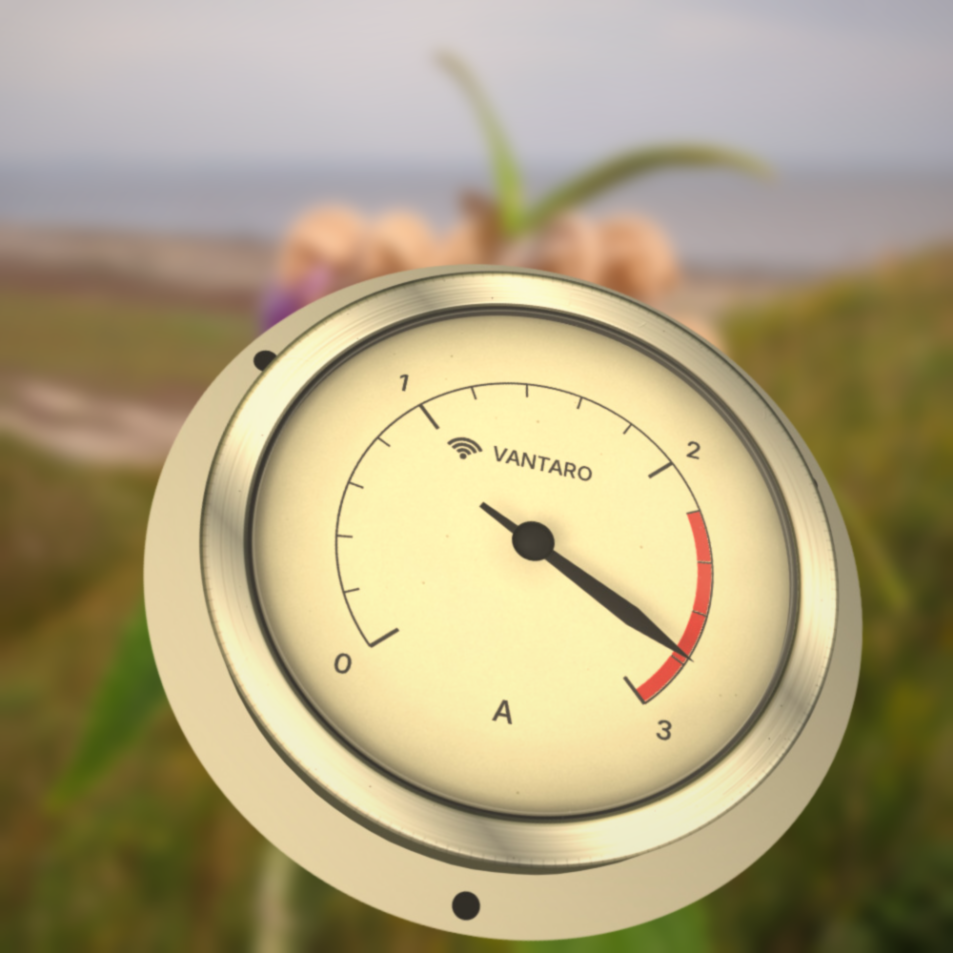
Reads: 2.8; A
